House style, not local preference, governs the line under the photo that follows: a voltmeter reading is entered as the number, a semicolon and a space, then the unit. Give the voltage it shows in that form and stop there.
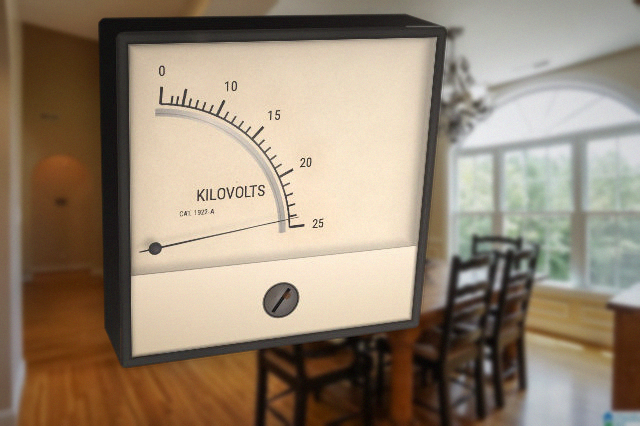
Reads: 24; kV
